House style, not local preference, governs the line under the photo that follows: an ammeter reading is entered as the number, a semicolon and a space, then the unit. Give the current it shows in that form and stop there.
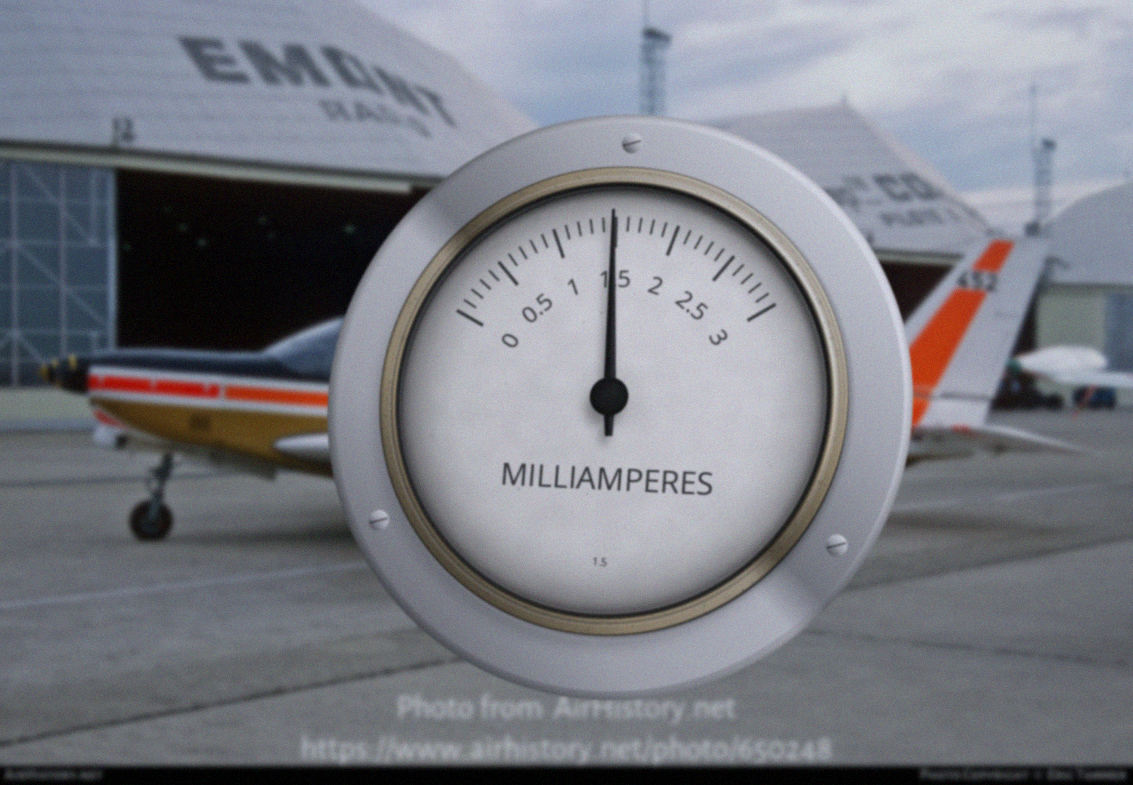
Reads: 1.5; mA
